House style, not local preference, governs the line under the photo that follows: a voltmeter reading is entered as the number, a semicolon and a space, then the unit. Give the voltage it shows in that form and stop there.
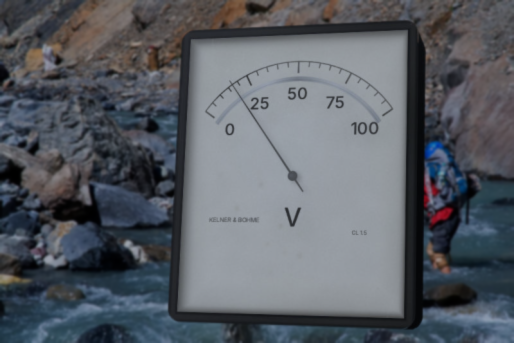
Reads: 17.5; V
